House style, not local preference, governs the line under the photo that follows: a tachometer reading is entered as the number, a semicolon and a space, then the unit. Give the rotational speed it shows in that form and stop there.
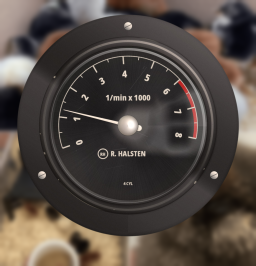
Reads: 1250; rpm
